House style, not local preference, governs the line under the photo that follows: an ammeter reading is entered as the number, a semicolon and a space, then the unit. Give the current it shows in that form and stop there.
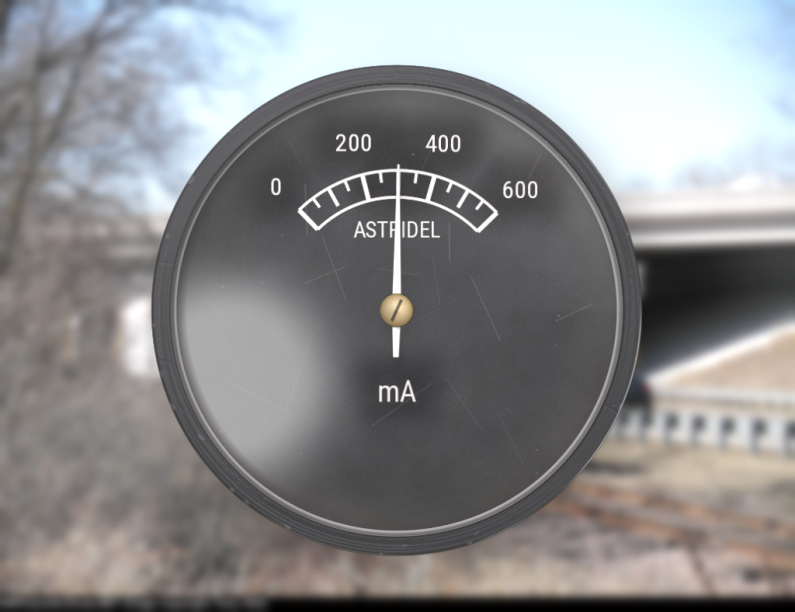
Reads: 300; mA
